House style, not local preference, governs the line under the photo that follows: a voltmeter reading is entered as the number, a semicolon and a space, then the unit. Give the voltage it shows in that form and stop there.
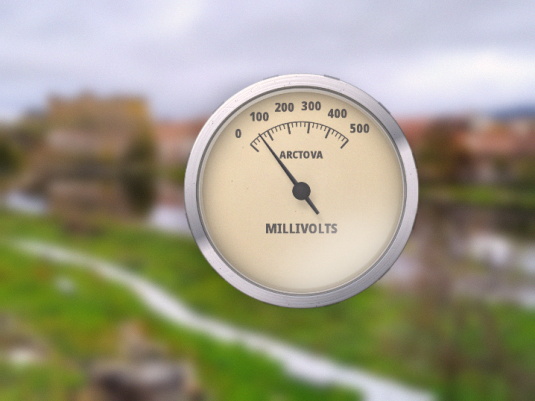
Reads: 60; mV
